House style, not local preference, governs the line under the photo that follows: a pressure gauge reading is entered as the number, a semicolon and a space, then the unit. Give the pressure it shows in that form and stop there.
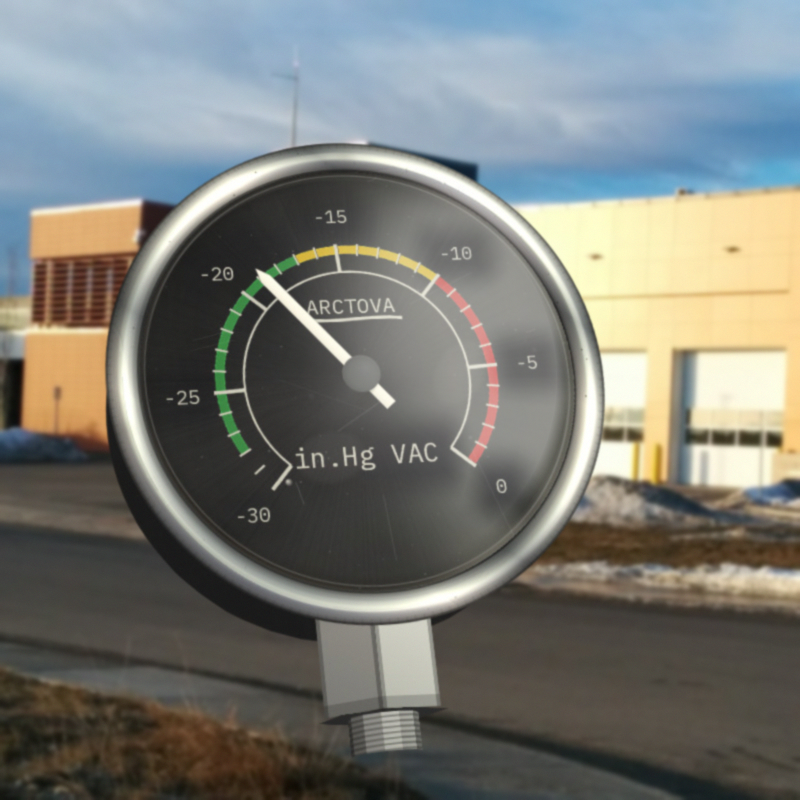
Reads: -19; inHg
